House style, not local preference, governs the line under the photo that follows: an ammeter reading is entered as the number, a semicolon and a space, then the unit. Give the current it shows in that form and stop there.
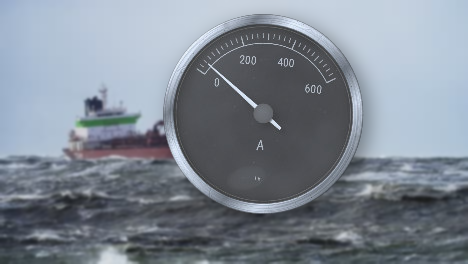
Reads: 40; A
